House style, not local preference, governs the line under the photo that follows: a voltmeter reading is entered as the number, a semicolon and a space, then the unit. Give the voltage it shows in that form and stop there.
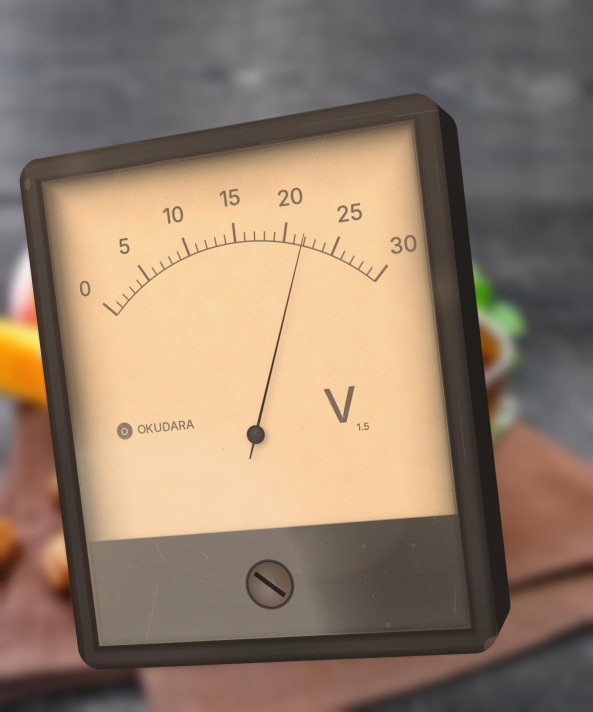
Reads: 22; V
